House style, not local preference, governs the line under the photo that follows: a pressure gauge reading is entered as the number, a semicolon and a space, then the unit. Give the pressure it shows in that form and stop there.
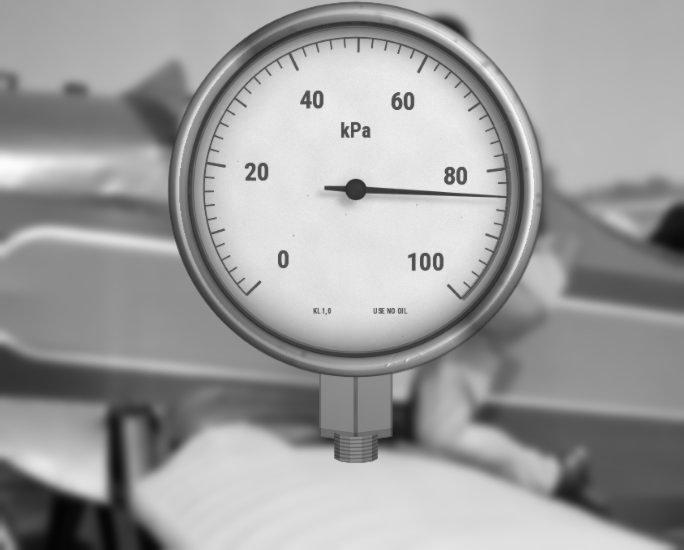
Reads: 84; kPa
